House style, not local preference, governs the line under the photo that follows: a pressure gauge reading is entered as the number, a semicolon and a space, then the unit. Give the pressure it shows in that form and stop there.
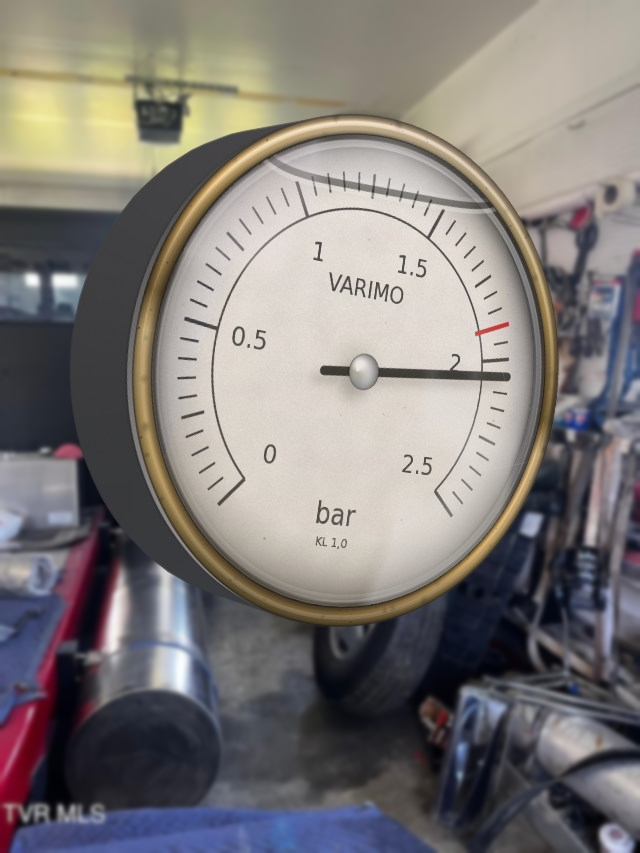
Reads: 2.05; bar
